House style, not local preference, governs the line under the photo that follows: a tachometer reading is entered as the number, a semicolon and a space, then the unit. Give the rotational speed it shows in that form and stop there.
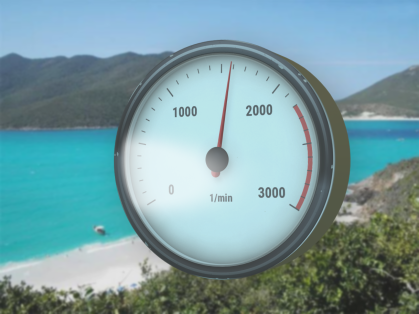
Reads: 1600; rpm
